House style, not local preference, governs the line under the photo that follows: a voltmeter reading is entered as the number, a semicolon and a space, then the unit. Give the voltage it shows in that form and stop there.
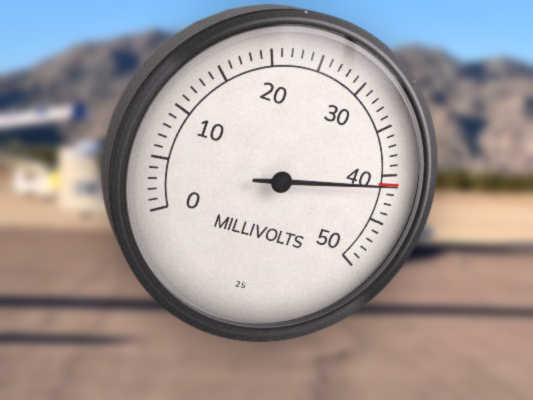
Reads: 41; mV
